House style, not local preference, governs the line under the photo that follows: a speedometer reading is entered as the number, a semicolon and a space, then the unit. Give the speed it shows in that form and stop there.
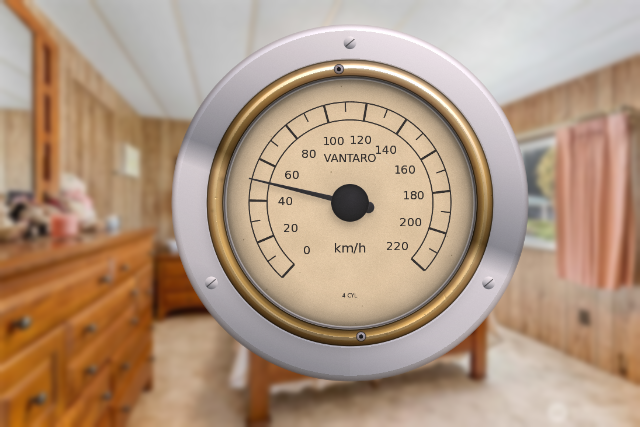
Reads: 50; km/h
